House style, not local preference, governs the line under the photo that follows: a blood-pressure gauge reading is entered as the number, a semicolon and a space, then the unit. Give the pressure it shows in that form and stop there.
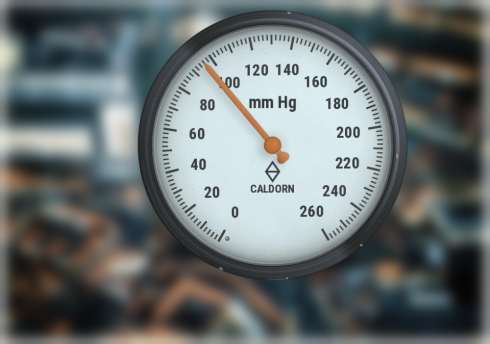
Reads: 96; mmHg
